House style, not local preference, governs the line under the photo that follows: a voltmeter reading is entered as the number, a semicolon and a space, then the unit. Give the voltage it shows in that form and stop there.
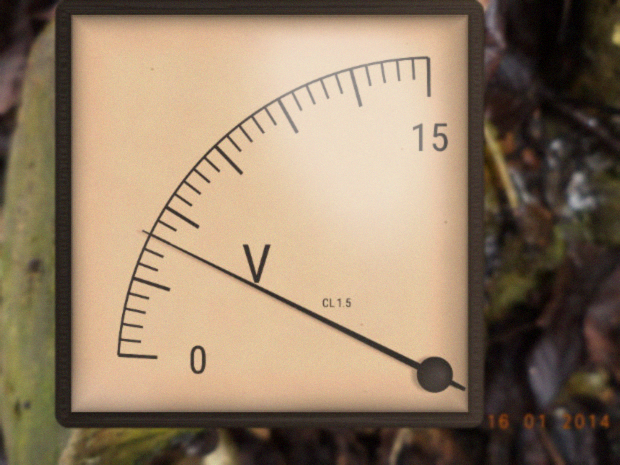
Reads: 4; V
